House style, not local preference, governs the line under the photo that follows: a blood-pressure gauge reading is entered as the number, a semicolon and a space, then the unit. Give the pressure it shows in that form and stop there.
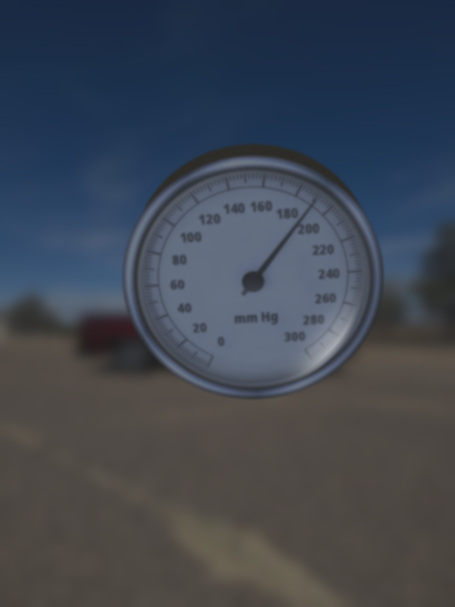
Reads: 190; mmHg
